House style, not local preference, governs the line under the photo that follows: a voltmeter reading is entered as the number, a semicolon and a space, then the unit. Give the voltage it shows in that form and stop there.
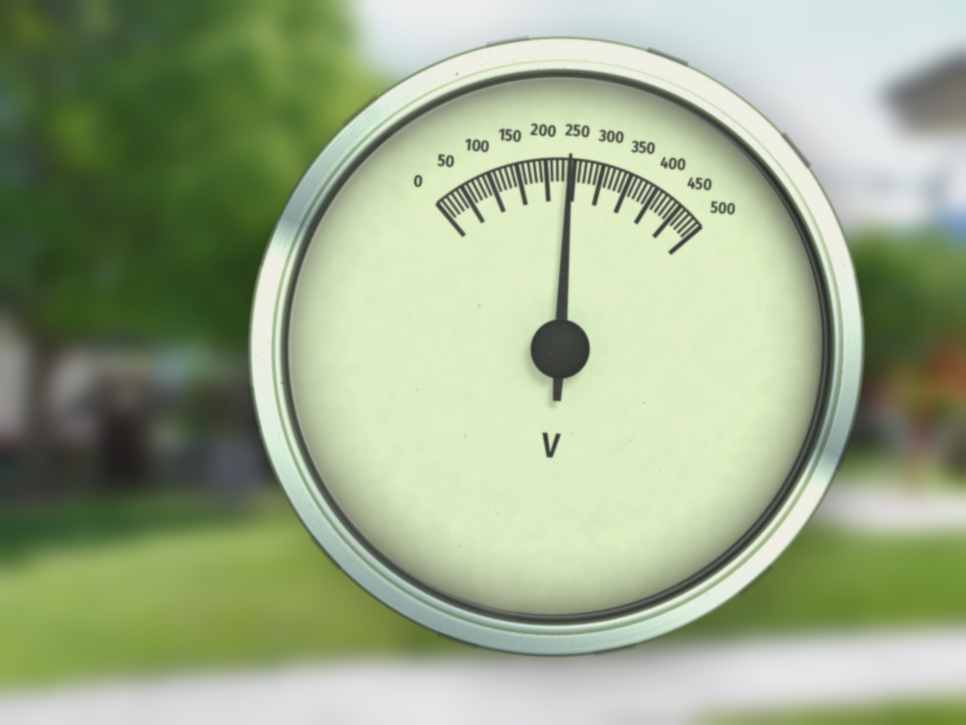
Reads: 240; V
